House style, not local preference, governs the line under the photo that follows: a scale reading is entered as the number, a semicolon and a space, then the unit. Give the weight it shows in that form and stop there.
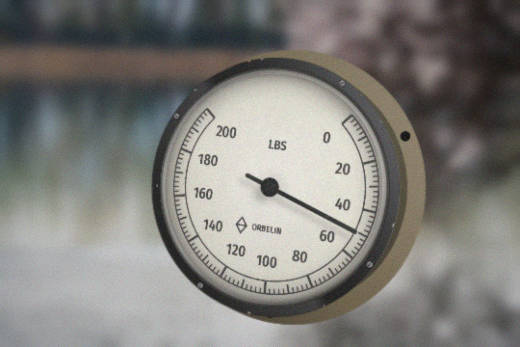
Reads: 50; lb
